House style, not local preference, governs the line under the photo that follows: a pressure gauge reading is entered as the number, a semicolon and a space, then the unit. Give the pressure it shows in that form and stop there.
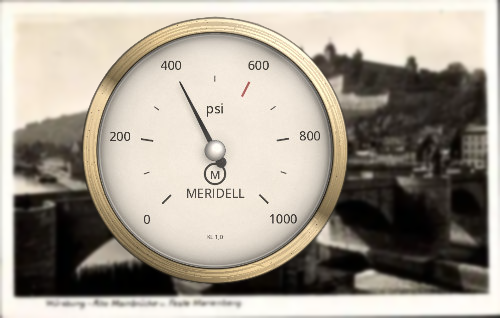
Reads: 400; psi
